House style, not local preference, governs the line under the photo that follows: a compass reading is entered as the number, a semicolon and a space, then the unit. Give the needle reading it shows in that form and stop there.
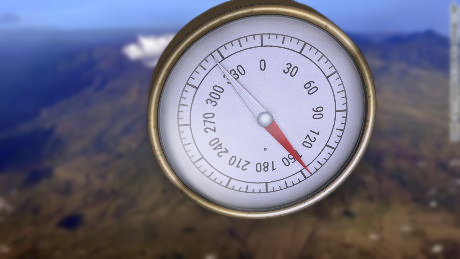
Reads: 145; °
